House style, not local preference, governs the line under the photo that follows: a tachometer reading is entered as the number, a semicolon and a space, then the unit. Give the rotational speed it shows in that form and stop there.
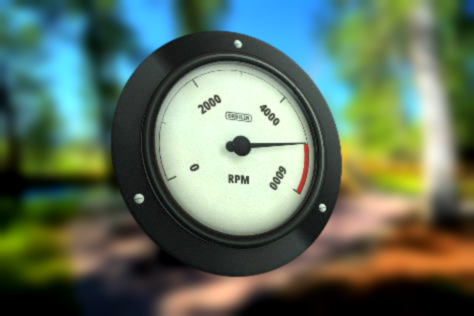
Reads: 5000; rpm
